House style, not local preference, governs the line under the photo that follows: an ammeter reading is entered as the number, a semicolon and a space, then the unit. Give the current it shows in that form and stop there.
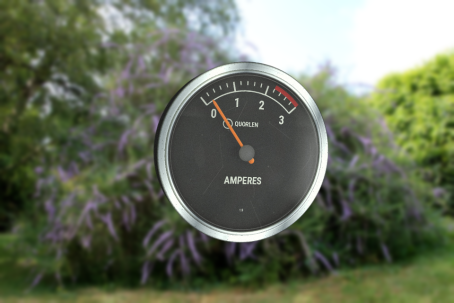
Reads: 0.2; A
